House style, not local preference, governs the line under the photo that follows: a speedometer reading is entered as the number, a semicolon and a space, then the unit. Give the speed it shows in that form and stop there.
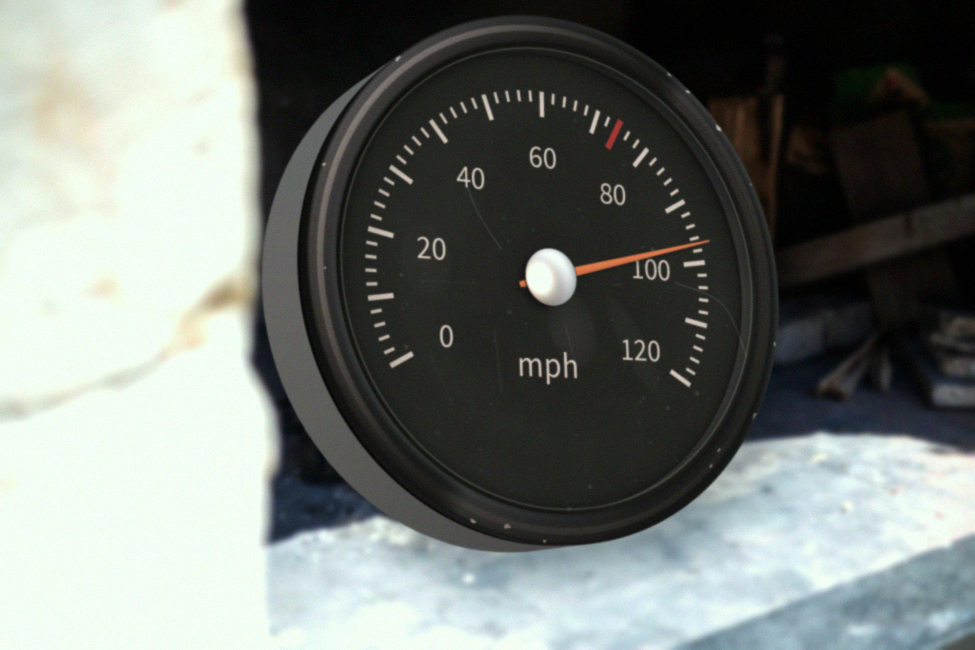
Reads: 97; mph
